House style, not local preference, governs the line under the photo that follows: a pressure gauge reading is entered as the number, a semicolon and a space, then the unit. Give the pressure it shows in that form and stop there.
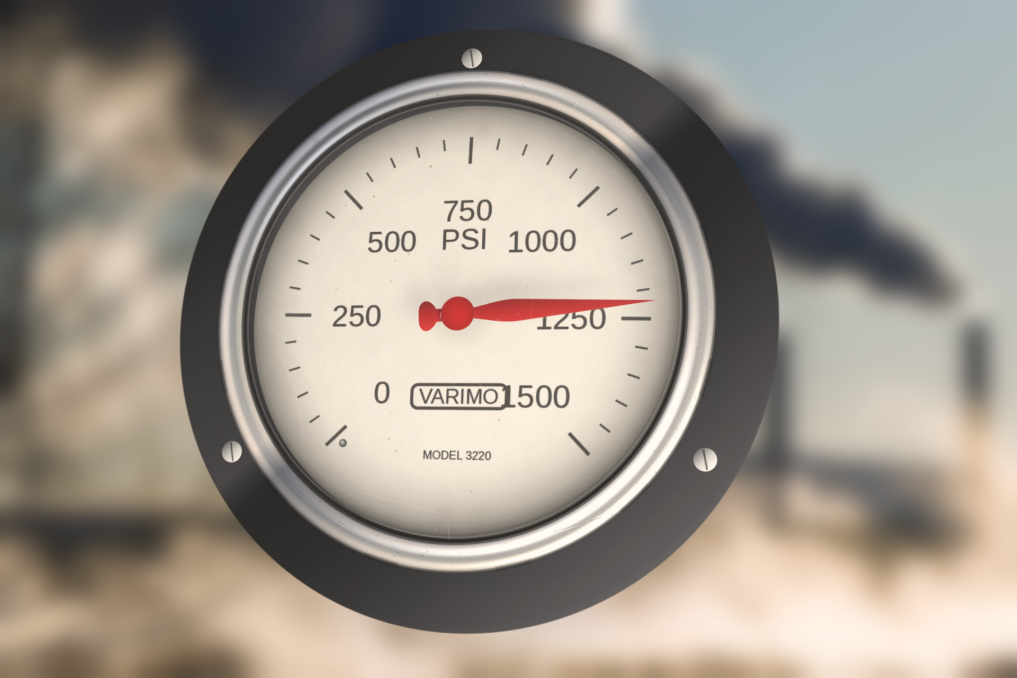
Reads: 1225; psi
